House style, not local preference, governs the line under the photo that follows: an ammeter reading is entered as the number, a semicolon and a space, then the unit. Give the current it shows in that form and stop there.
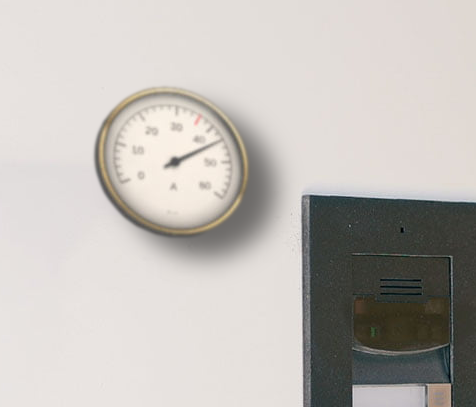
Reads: 44; A
